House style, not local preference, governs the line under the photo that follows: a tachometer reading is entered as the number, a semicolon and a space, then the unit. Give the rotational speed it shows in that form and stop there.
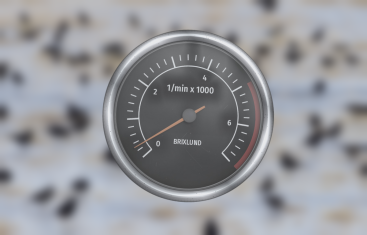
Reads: 300; rpm
